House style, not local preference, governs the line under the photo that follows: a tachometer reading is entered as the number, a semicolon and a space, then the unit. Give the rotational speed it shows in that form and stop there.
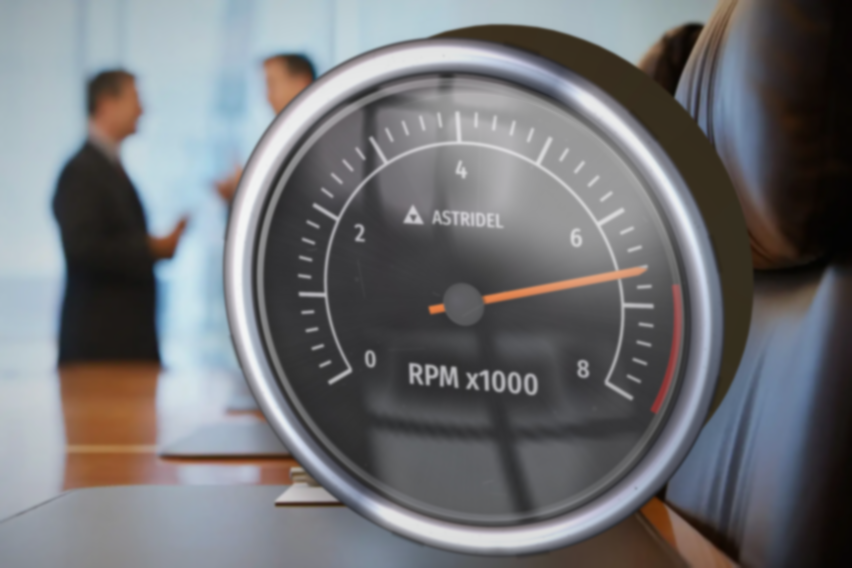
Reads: 6600; rpm
